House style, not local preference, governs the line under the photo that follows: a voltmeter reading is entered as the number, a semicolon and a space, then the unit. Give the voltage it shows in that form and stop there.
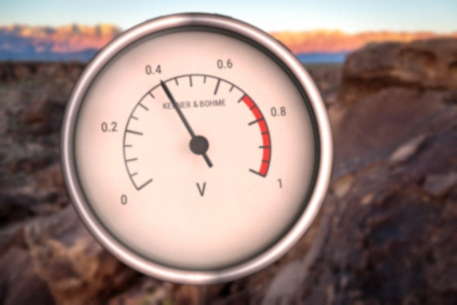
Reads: 0.4; V
